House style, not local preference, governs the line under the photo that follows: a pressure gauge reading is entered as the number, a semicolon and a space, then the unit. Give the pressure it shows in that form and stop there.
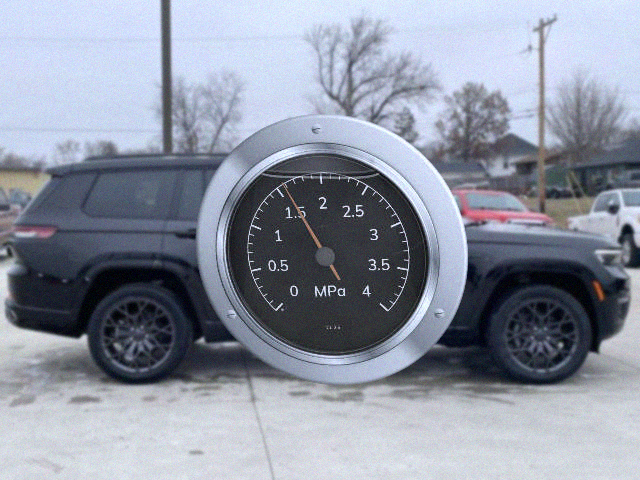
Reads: 1.6; MPa
